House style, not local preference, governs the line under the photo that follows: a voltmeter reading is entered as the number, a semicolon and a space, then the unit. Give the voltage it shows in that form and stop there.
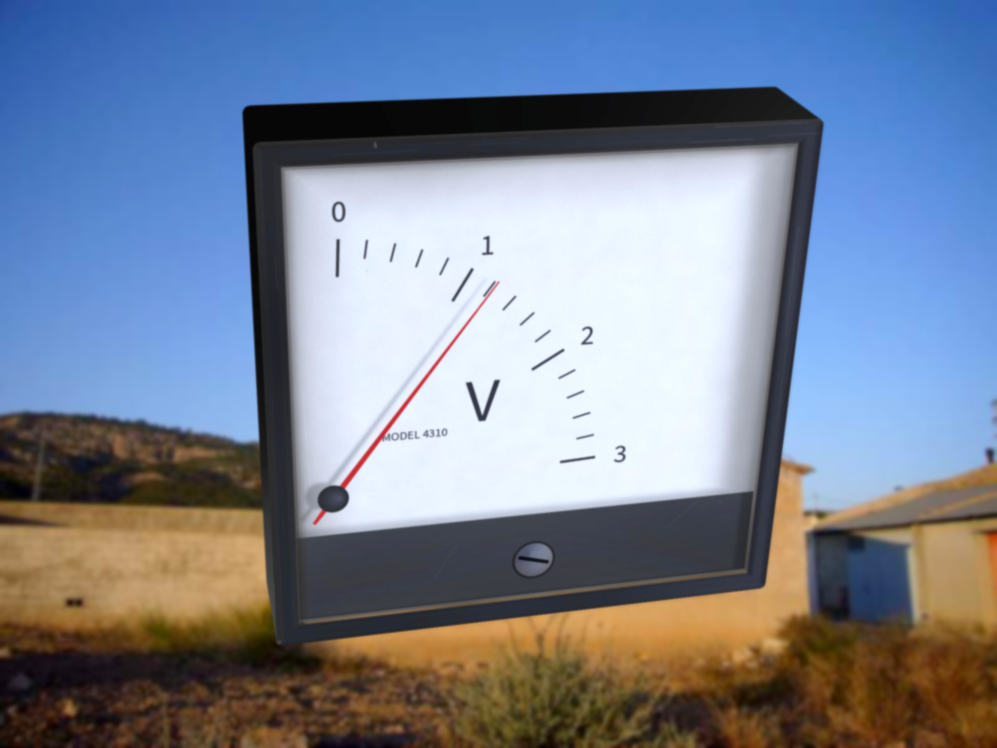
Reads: 1.2; V
